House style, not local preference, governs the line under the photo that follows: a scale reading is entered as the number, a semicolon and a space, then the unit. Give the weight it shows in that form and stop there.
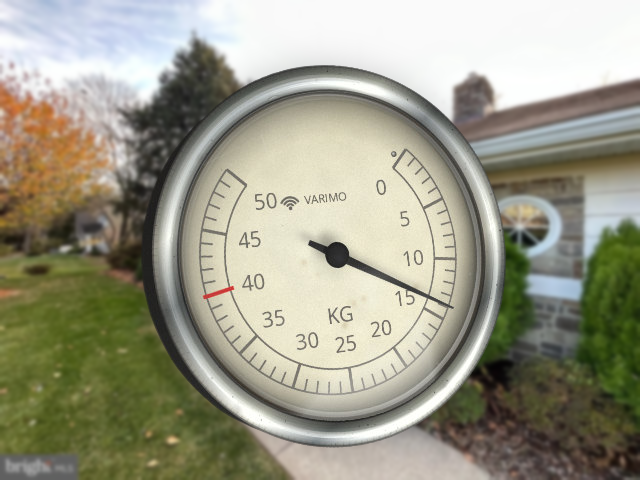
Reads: 14; kg
